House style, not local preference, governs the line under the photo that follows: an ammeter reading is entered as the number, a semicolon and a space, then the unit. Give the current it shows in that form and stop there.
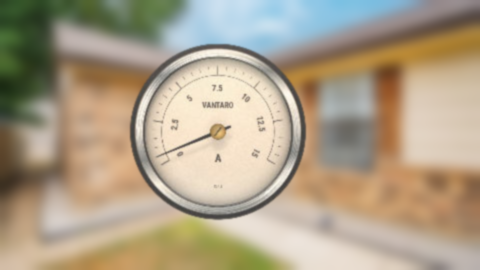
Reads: 0.5; A
